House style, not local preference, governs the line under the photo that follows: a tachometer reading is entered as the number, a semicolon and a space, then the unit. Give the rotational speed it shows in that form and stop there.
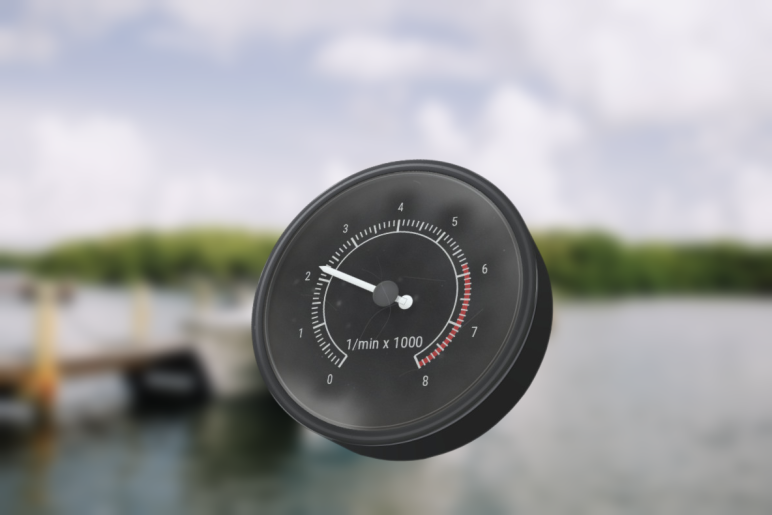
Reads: 2200; rpm
